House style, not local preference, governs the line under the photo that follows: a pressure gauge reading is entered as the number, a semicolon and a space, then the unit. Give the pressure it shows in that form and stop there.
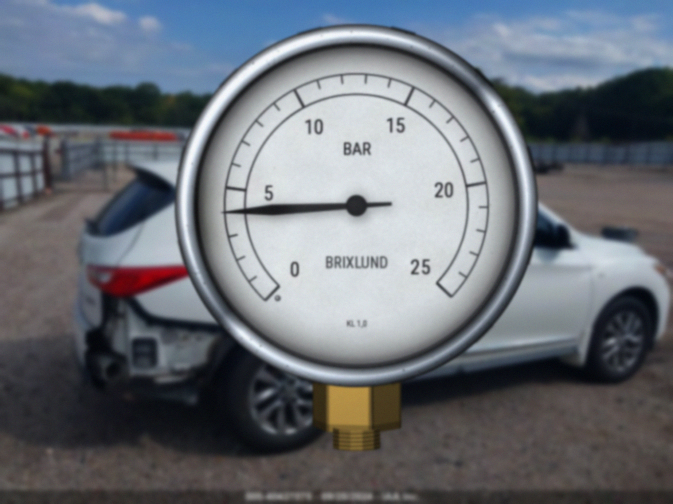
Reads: 4; bar
